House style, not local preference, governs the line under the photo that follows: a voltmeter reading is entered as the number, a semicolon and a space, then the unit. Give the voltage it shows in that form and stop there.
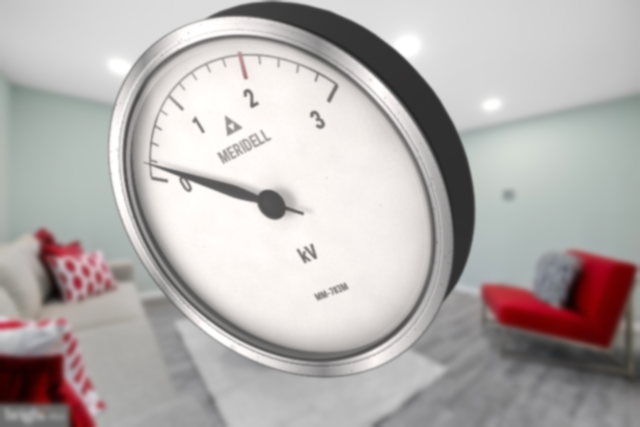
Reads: 0.2; kV
